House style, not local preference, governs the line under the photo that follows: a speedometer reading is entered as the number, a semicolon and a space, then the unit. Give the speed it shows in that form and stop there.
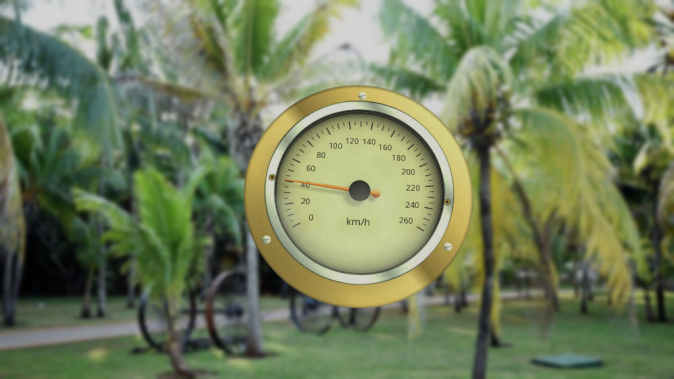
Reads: 40; km/h
